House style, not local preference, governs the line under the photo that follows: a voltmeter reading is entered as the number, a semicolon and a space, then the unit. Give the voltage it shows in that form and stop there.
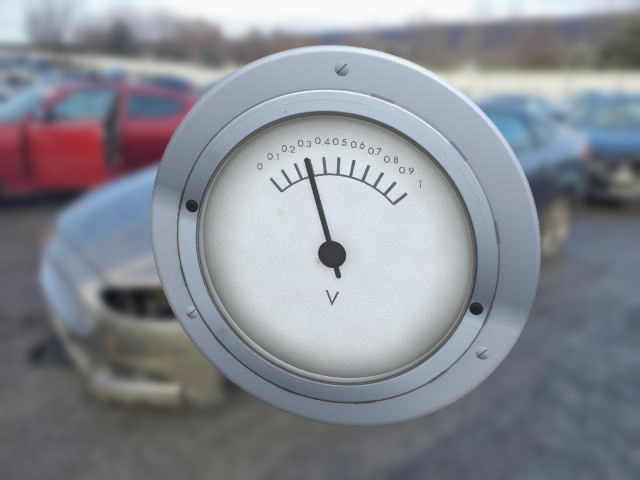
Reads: 0.3; V
